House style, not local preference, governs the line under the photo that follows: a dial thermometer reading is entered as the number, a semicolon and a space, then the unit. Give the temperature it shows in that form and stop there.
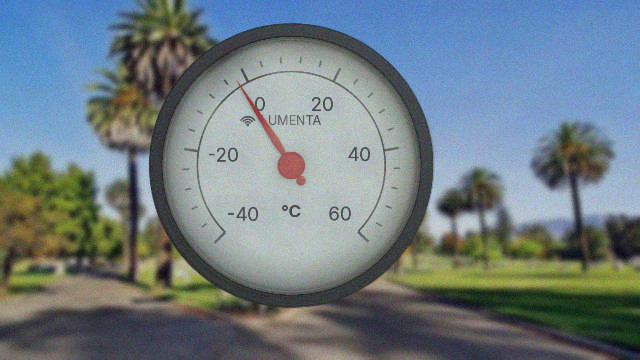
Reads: -2; °C
